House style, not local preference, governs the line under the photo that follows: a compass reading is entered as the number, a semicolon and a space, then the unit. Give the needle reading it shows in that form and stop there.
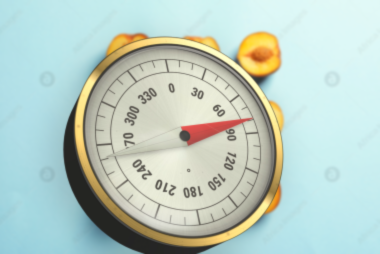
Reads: 80; °
